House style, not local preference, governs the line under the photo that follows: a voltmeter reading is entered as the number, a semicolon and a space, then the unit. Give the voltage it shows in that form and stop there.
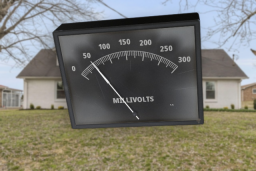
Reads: 50; mV
